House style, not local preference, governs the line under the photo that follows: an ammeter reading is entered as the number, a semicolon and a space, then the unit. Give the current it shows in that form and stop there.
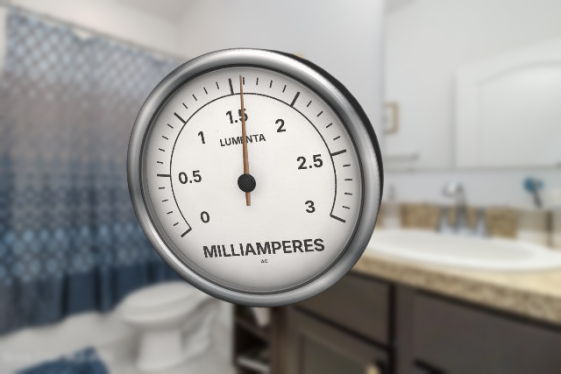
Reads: 1.6; mA
